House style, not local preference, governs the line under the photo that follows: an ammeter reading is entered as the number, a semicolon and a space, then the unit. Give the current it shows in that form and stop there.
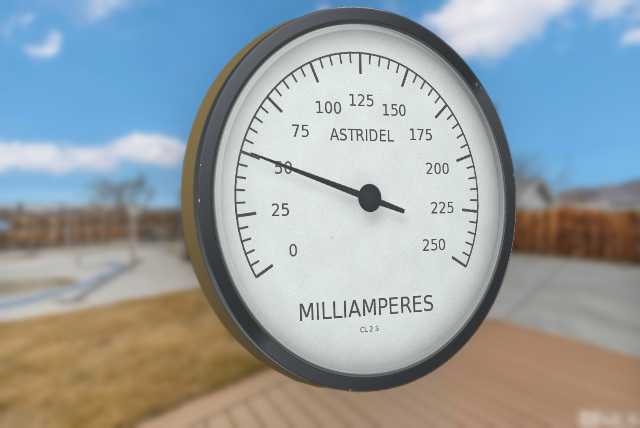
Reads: 50; mA
